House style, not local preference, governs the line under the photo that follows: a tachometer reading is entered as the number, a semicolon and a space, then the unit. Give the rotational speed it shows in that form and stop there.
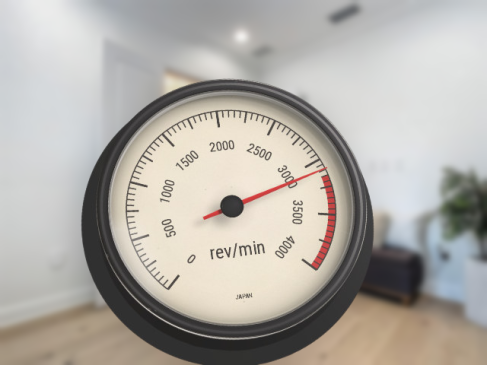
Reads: 3100; rpm
